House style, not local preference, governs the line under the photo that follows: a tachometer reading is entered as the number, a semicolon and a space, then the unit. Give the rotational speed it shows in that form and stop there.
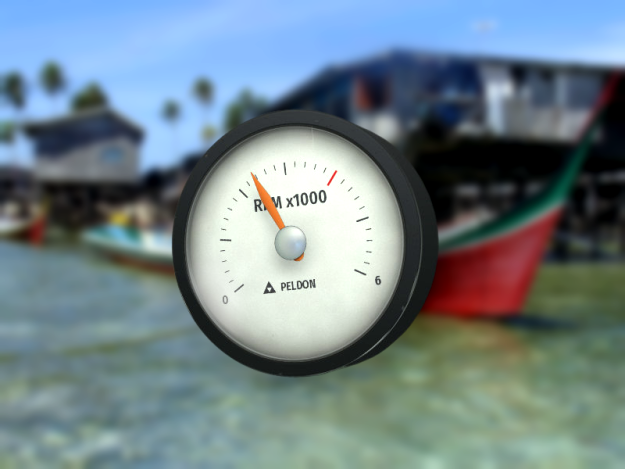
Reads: 2400; rpm
